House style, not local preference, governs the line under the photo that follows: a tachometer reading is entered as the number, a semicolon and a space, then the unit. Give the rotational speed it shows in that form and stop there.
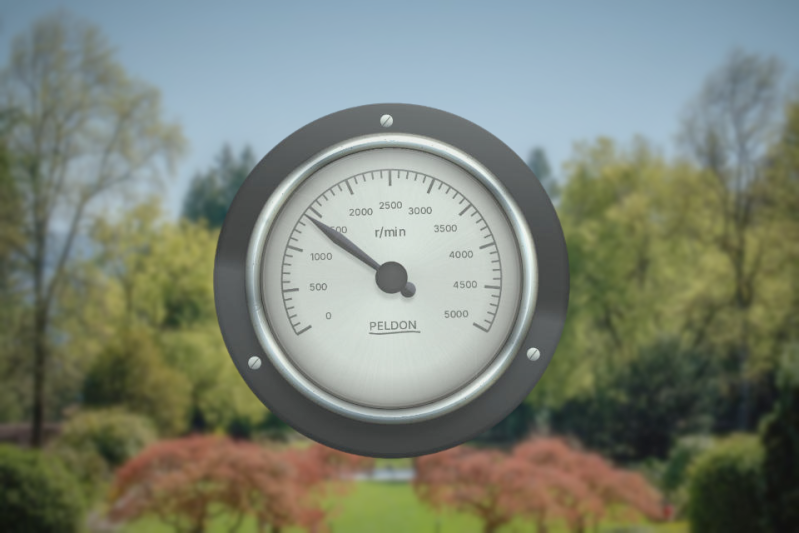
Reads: 1400; rpm
